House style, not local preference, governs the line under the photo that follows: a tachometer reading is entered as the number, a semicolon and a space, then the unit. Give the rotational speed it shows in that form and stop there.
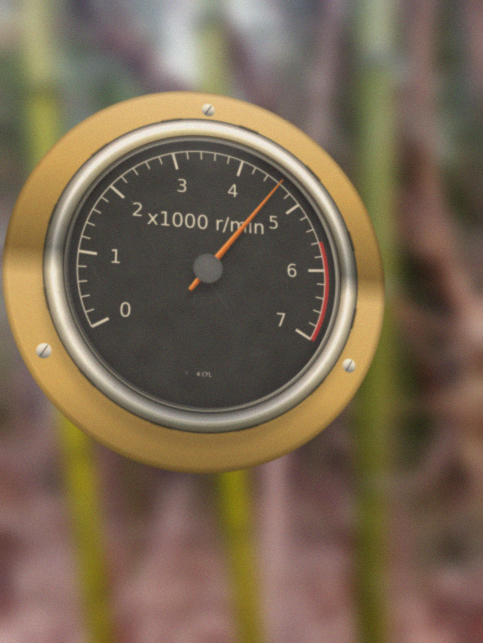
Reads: 4600; rpm
